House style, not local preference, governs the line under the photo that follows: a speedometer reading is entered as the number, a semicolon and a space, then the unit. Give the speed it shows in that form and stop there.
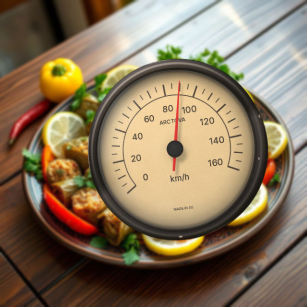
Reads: 90; km/h
